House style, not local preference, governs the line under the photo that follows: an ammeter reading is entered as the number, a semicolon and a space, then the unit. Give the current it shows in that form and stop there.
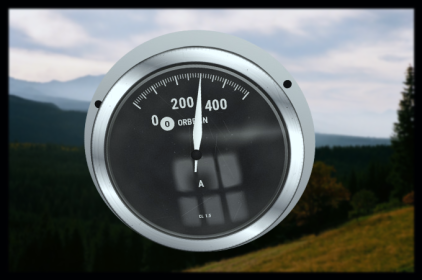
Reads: 300; A
